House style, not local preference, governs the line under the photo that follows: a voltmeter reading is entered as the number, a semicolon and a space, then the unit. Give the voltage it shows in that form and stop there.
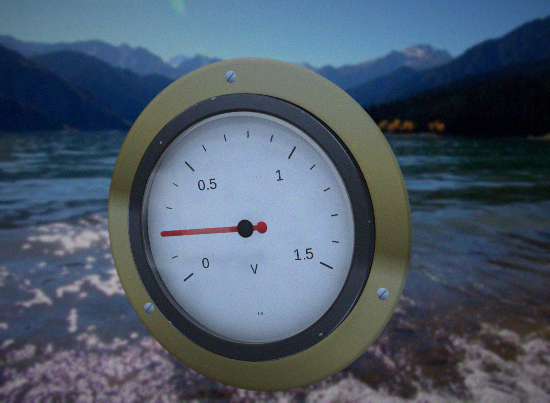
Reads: 0.2; V
